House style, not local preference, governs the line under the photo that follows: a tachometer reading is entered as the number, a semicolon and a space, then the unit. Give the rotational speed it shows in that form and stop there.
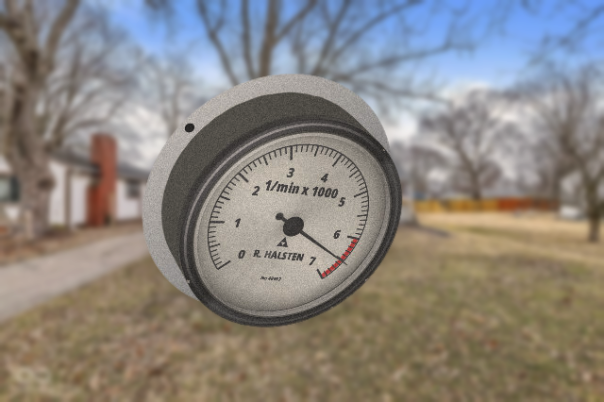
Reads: 6500; rpm
